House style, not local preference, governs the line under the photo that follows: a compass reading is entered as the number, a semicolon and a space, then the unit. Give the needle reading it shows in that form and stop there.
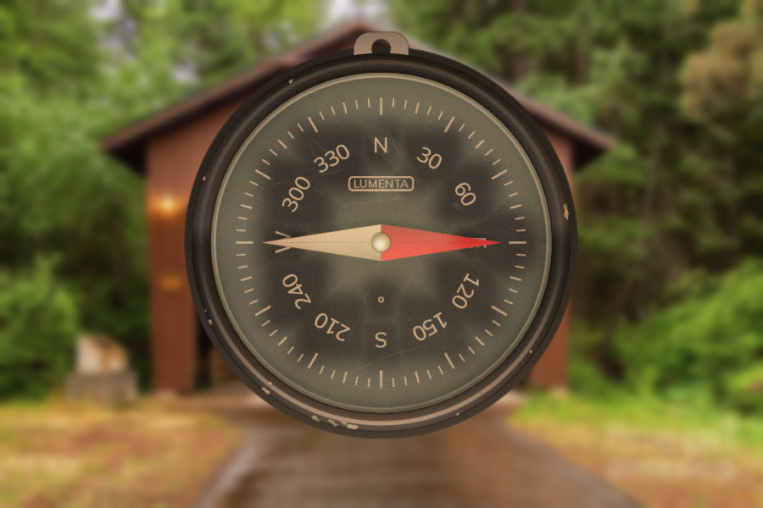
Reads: 90; °
